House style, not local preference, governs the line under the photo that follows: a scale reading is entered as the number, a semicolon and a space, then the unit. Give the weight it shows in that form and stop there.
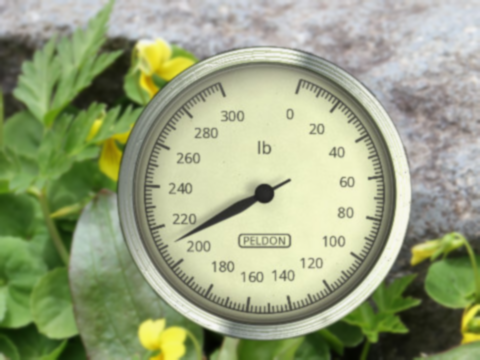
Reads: 210; lb
